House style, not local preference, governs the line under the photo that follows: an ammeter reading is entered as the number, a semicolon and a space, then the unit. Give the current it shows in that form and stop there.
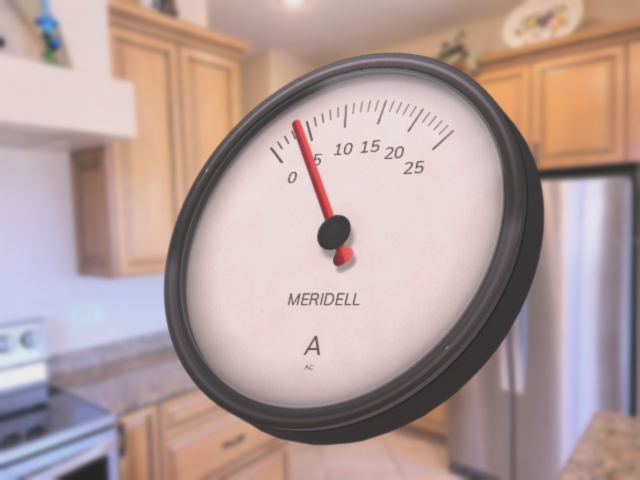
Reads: 4; A
